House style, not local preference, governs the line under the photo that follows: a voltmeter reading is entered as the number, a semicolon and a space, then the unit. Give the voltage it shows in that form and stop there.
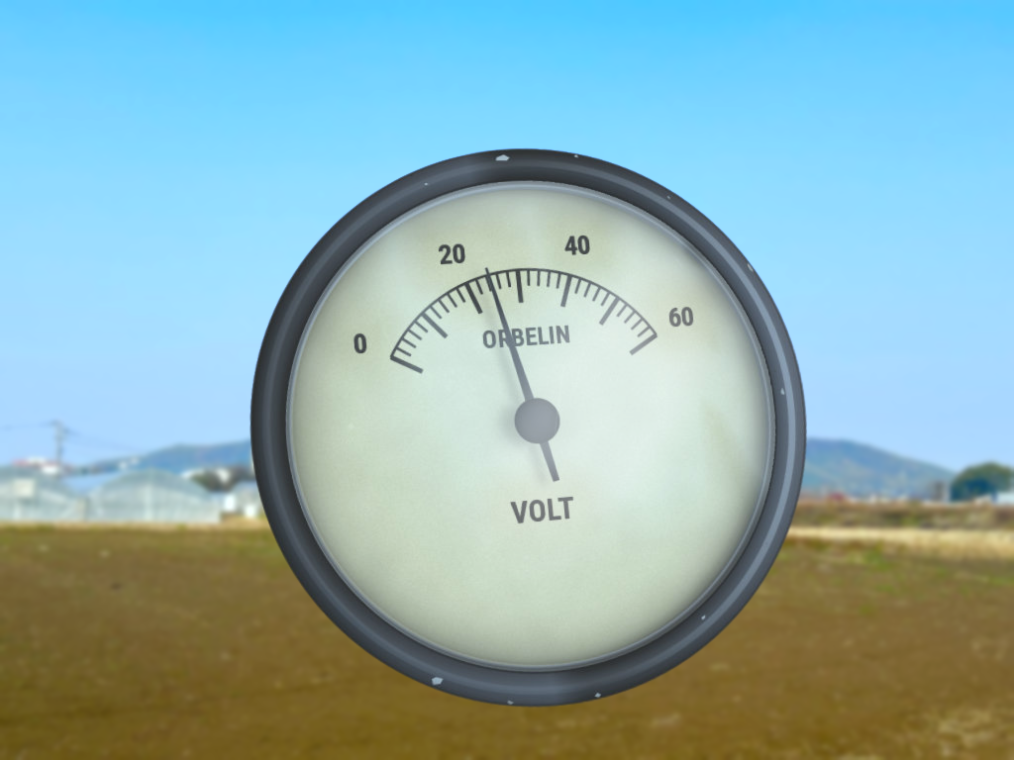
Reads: 24; V
